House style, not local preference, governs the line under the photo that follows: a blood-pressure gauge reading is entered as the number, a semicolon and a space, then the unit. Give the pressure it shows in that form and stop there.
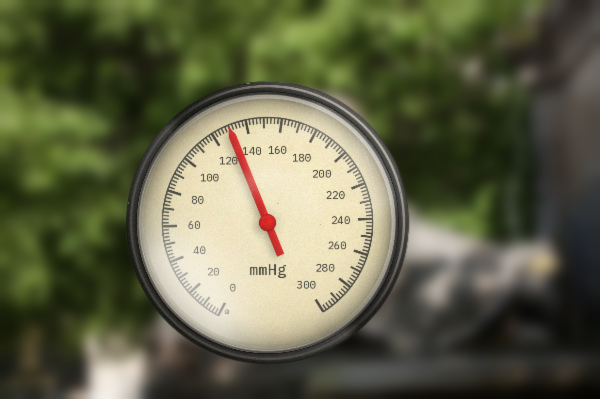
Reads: 130; mmHg
